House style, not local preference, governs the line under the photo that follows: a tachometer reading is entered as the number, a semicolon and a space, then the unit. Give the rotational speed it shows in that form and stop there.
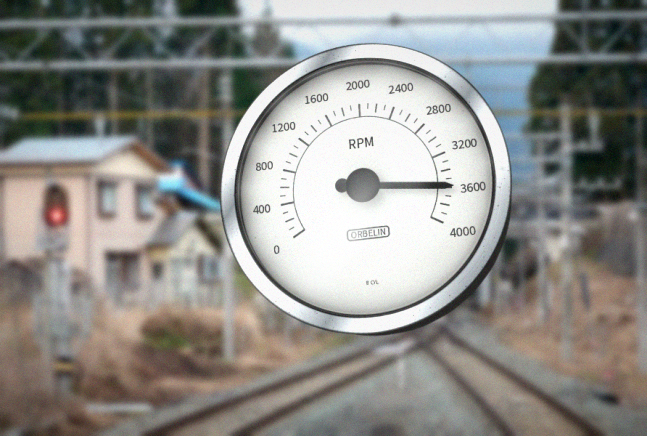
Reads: 3600; rpm
